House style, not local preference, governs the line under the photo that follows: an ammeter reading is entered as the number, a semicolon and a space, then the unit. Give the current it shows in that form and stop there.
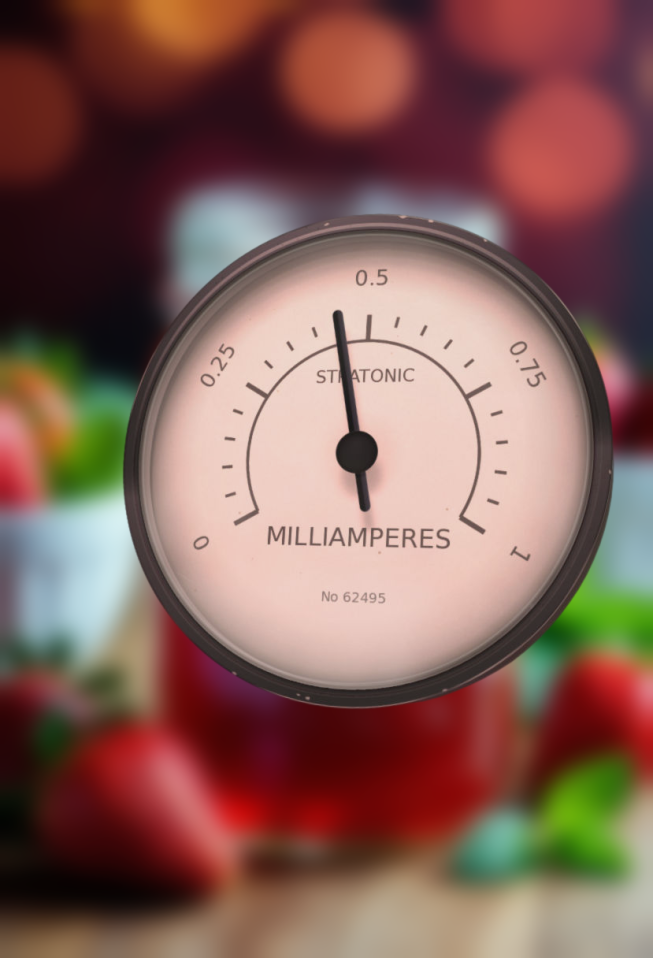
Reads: 0.45; mA
